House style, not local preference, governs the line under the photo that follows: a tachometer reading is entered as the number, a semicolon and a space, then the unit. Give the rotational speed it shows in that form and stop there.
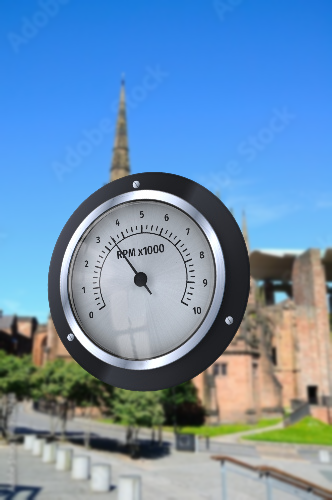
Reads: 3500; rpm
